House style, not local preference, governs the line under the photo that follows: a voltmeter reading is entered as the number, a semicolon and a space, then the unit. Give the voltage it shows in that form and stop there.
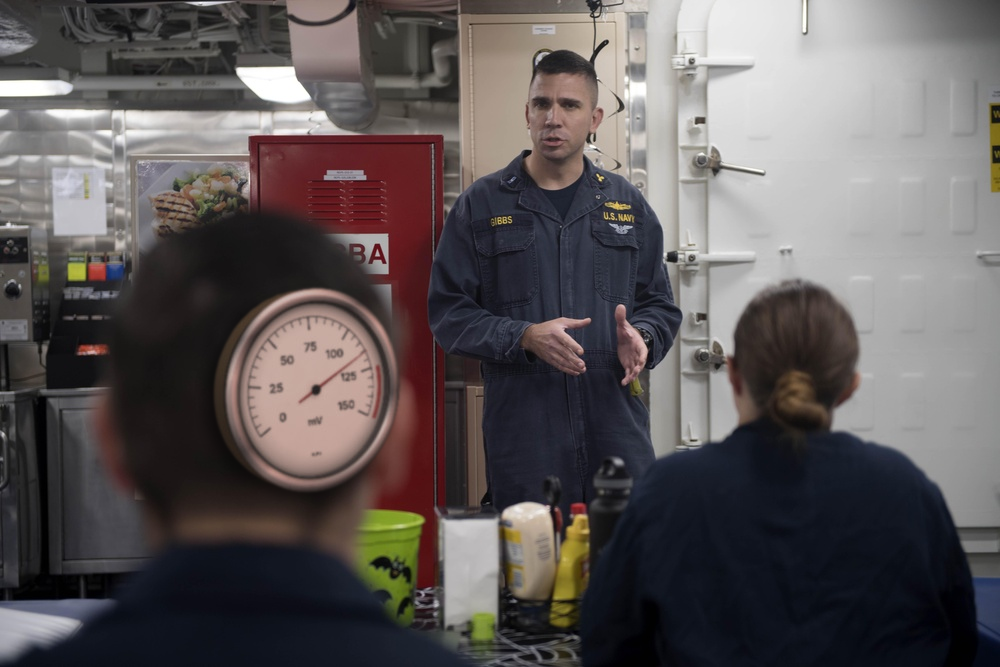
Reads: 115; mV
